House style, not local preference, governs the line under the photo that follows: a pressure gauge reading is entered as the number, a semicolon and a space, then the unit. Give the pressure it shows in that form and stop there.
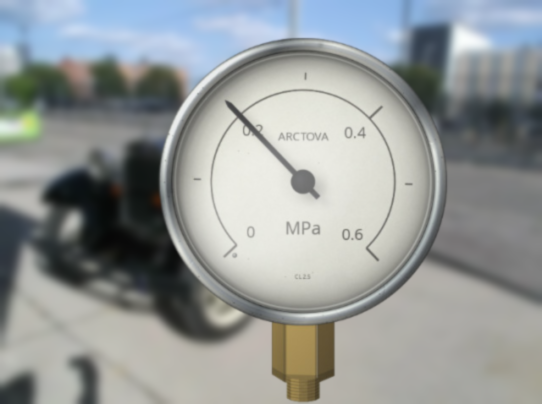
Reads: 0.2; MPa
